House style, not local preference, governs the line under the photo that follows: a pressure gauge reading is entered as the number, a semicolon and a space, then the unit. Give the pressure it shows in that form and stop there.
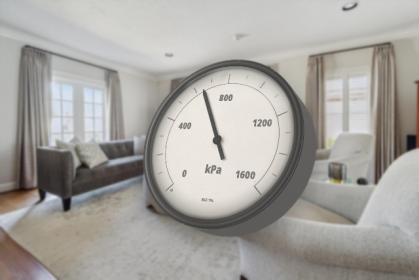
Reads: 650; kPa
